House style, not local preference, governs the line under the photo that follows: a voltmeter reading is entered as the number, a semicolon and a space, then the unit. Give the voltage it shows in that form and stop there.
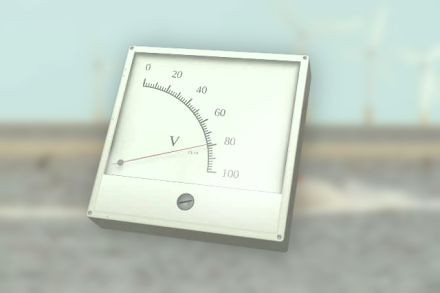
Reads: 80; V
